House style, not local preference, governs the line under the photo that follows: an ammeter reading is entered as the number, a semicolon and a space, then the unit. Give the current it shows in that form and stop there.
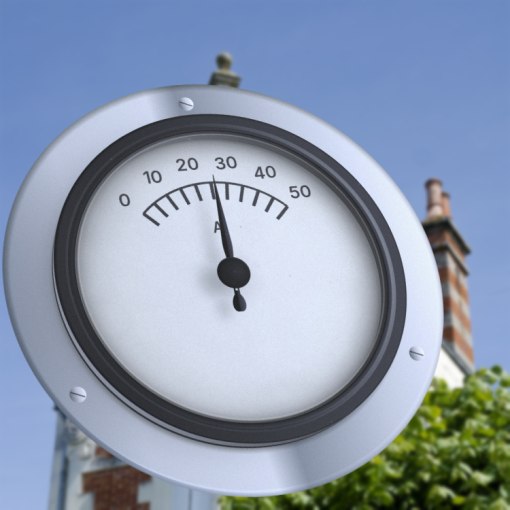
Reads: 25; A
